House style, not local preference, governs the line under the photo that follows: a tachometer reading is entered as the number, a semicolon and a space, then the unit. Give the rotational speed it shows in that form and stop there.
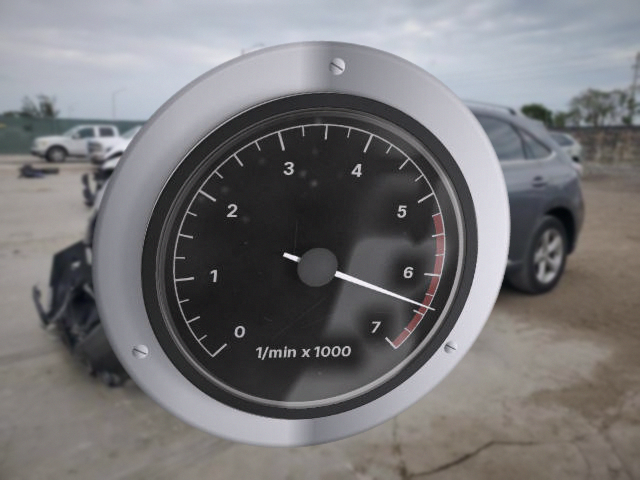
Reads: 6375; rpm
